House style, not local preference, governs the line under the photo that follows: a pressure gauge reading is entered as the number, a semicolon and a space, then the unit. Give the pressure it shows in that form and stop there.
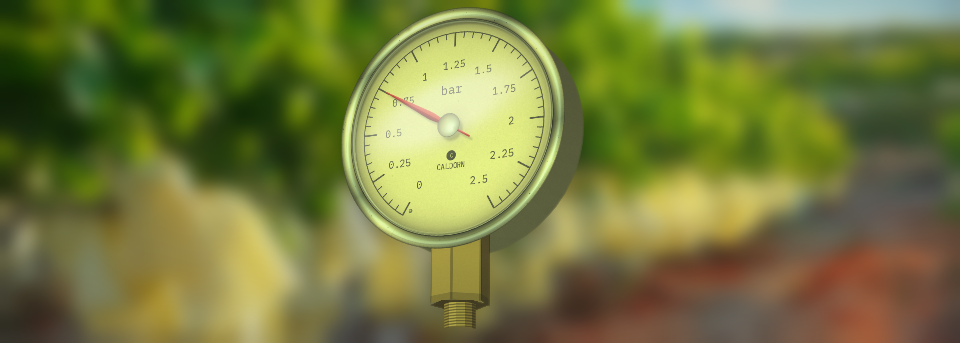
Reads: 0.75; bar
